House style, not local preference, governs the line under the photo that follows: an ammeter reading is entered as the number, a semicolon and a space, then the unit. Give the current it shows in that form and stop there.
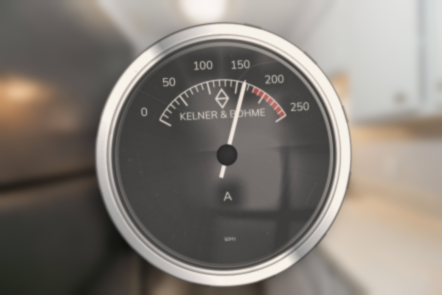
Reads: 160; A
